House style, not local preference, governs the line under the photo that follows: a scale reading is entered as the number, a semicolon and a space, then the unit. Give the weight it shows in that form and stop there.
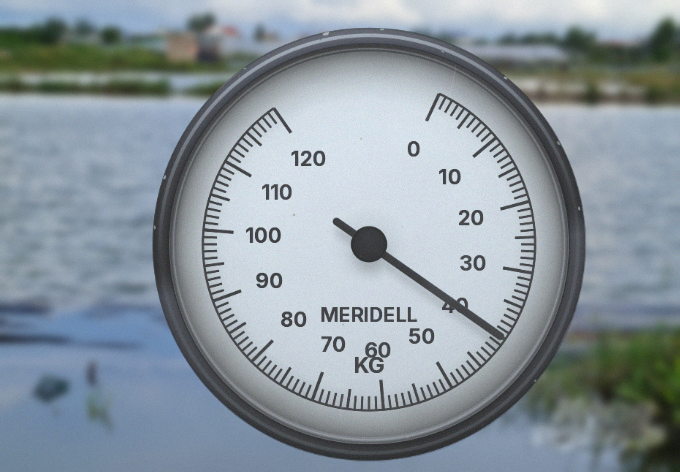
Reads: 40; kg
